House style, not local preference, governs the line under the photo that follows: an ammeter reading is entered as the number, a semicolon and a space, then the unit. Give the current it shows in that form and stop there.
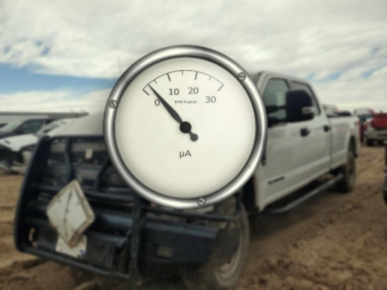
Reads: 2.5; µA
